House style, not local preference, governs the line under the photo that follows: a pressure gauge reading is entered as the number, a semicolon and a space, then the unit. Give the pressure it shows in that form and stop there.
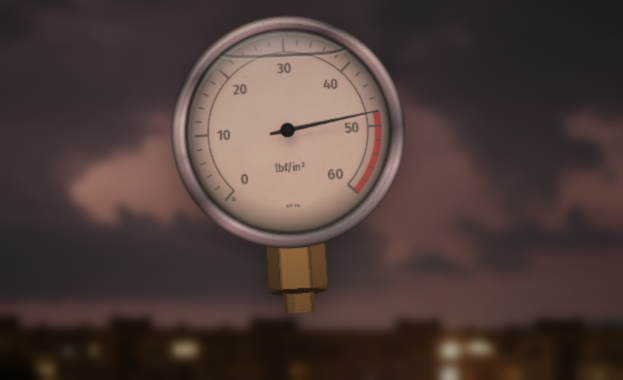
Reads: 48; psi
